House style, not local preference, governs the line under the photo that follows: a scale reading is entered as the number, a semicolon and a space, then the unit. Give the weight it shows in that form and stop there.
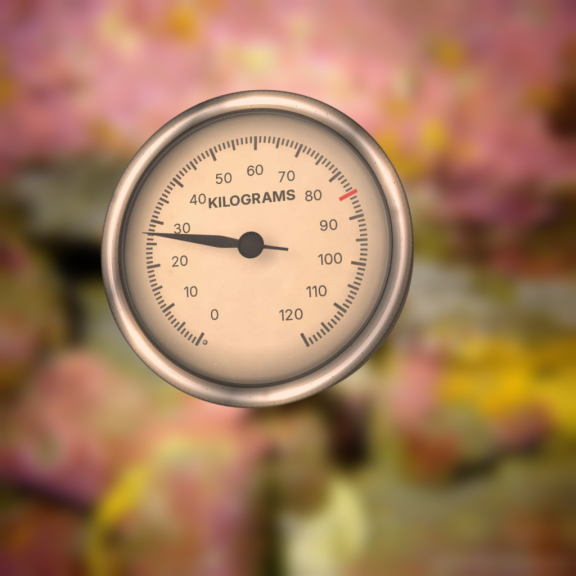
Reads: 27; kg
